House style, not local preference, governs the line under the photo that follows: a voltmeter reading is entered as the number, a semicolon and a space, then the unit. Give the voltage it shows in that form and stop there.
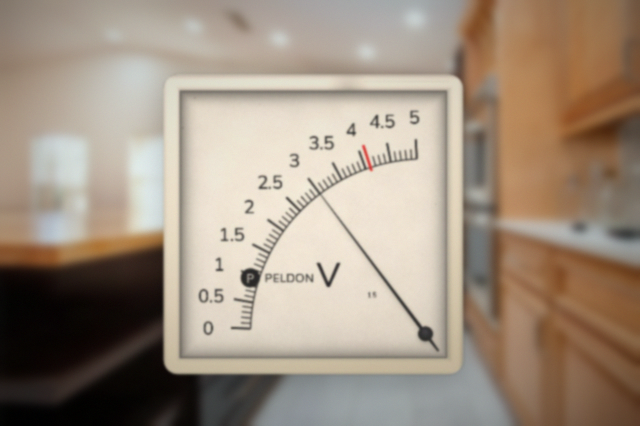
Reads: 3; V
